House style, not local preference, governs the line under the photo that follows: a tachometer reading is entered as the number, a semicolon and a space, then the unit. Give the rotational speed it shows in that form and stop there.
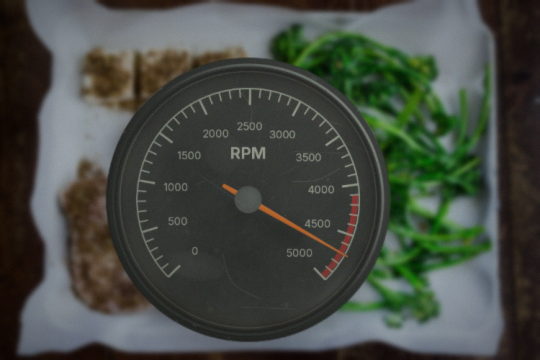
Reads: 4700; rpm
